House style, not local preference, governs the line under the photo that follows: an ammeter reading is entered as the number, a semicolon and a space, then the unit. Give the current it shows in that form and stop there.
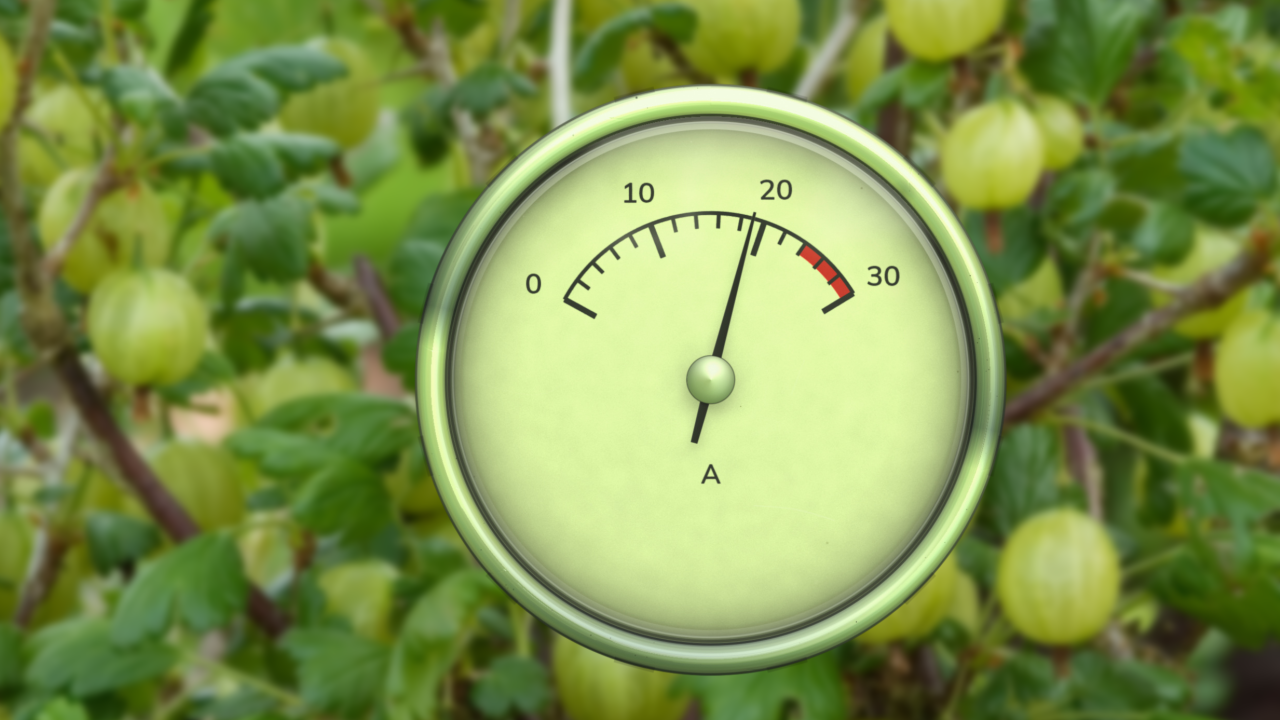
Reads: 19; A
